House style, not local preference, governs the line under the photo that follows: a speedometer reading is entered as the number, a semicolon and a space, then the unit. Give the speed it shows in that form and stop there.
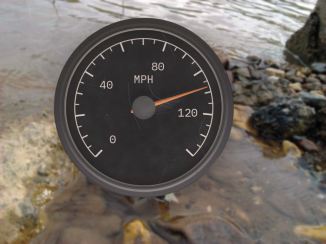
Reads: 107.5; mph
